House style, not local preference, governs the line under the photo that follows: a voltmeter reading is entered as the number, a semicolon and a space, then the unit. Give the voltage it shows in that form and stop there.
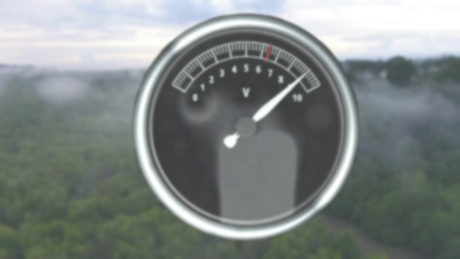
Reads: 9; V
